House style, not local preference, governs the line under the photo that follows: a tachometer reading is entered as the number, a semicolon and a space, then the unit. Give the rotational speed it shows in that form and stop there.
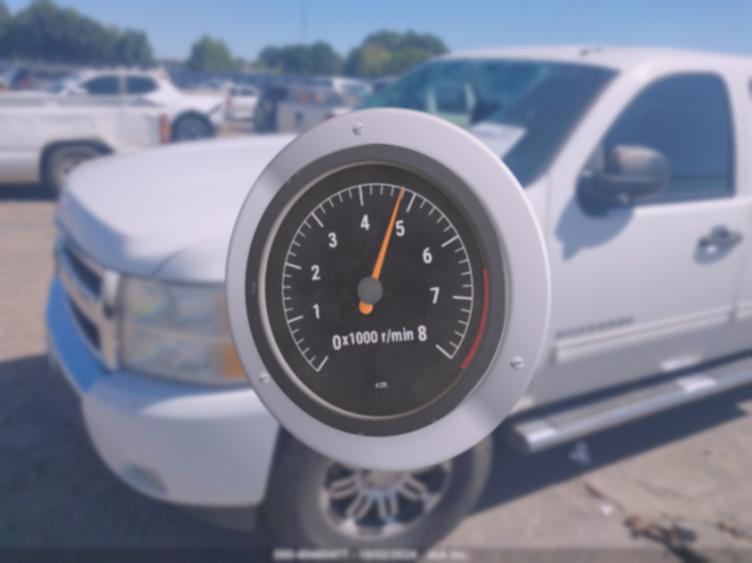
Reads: 4800; rpm
